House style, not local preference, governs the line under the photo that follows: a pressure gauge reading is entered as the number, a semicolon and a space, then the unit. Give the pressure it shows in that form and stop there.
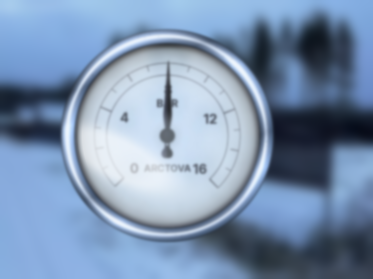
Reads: 8; bar
